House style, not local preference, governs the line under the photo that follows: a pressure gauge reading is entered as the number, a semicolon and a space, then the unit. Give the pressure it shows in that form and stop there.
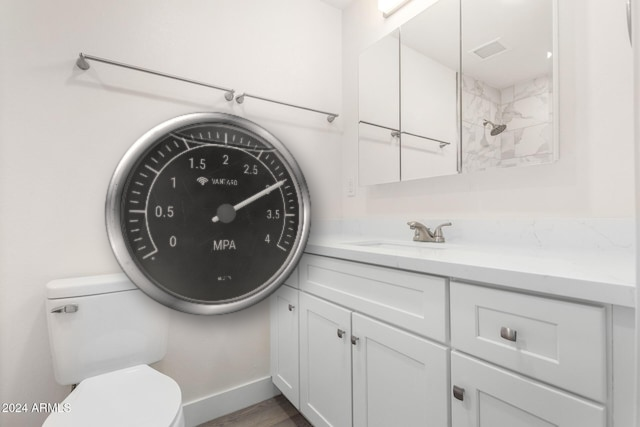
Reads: 3; MPa
